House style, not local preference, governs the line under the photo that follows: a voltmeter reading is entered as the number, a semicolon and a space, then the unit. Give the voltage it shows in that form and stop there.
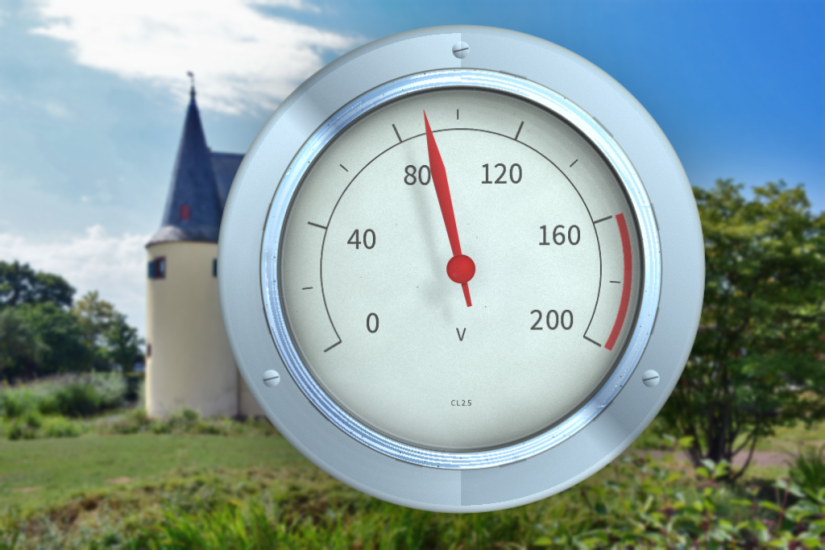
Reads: 90; V
